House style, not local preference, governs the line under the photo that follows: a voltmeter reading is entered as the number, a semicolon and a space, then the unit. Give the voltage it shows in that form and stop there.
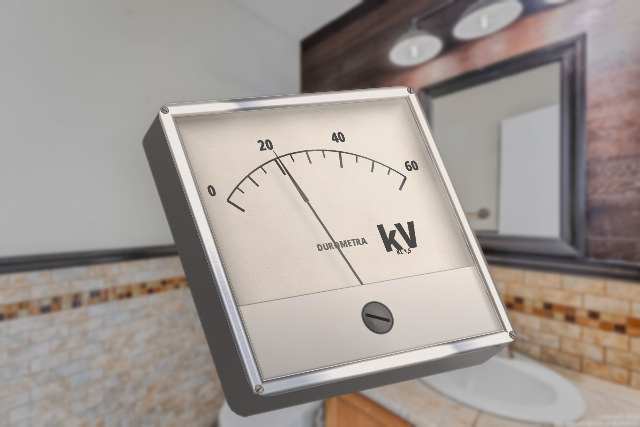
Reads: 20; kV
